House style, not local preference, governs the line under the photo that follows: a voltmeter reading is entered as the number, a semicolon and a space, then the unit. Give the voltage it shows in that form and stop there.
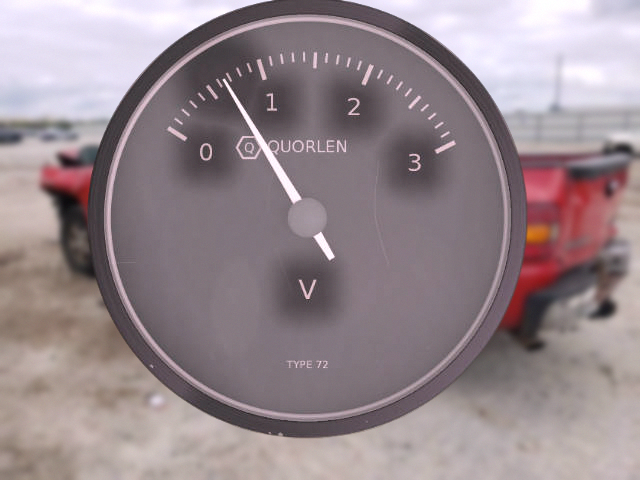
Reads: 0.65; V
